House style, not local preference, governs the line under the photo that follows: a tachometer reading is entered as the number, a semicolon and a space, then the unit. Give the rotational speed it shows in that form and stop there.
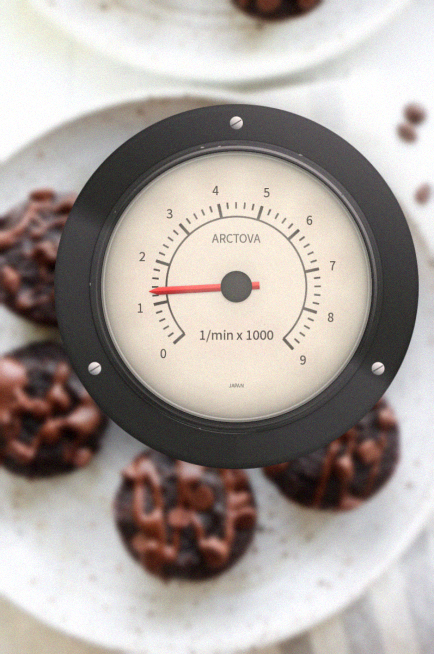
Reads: 1300; rpm
